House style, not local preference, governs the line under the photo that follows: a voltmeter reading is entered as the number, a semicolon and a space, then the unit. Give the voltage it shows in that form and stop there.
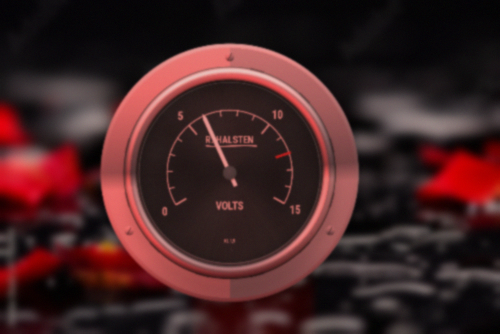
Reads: 6; V
